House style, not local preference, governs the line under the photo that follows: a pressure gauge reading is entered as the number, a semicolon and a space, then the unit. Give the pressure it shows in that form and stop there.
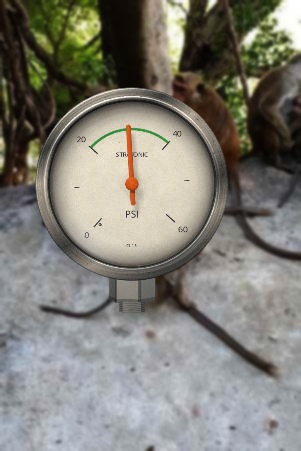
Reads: 30; psi
